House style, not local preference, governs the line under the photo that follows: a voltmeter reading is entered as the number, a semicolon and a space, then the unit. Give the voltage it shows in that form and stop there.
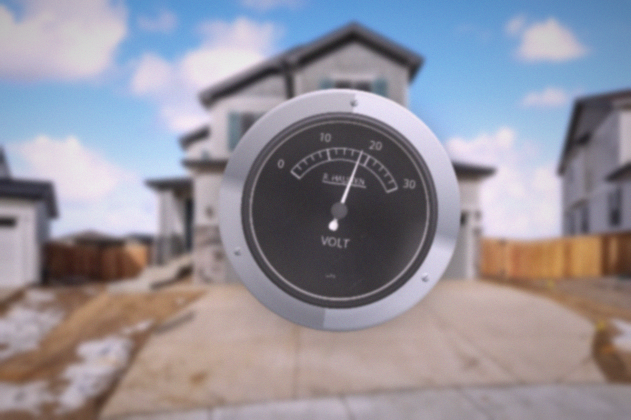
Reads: 18; V
